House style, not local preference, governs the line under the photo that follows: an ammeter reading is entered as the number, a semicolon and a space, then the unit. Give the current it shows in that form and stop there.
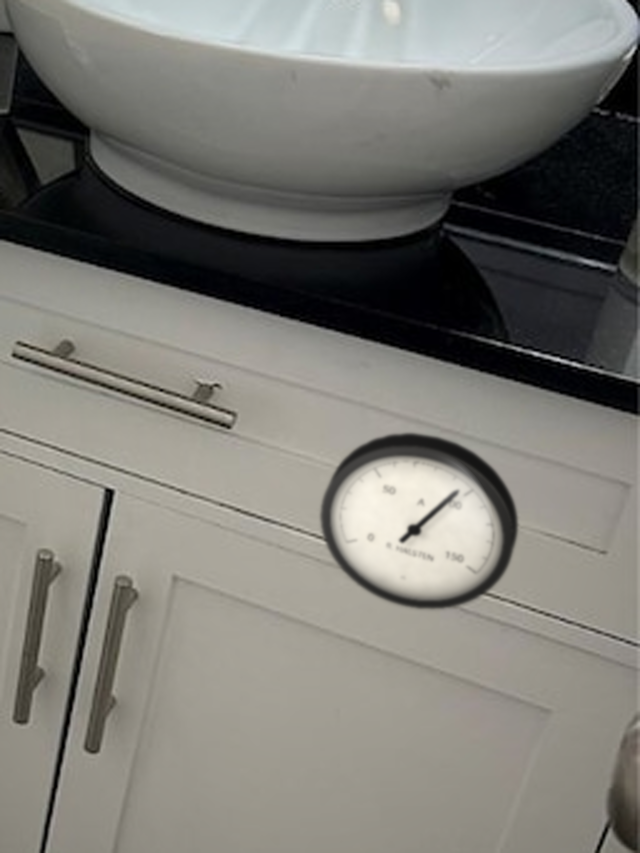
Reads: 95; A
